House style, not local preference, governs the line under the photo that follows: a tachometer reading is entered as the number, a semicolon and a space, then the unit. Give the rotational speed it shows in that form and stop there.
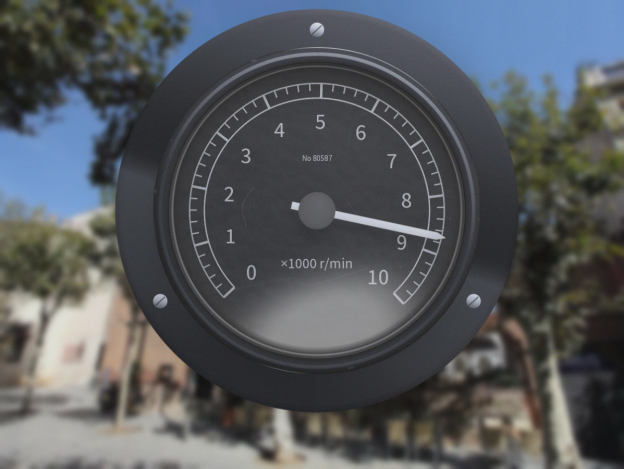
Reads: 8700; rpm
